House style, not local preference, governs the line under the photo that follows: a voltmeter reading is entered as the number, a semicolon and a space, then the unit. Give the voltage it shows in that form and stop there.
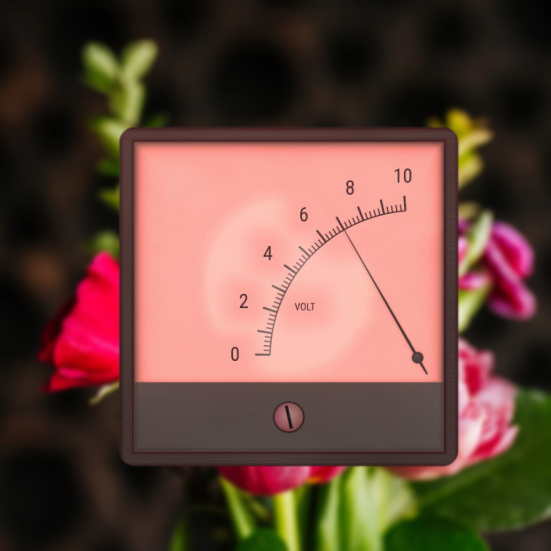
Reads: 7; V
